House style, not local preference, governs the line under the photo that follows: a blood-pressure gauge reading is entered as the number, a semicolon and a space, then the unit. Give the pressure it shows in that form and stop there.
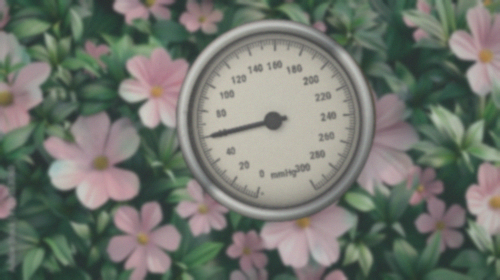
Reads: 60; mmHg
